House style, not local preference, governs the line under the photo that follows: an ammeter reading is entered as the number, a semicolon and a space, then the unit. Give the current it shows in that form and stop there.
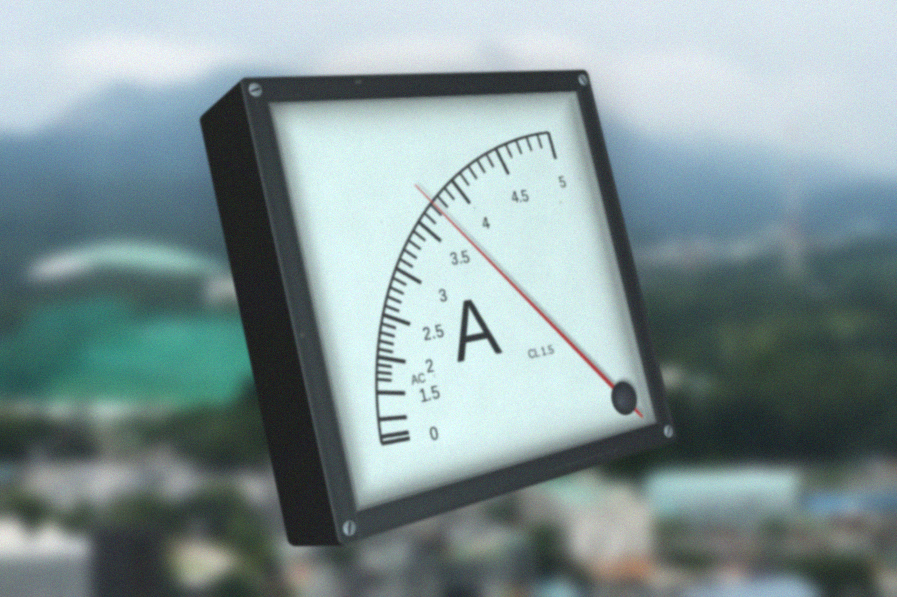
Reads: 3.7; A
